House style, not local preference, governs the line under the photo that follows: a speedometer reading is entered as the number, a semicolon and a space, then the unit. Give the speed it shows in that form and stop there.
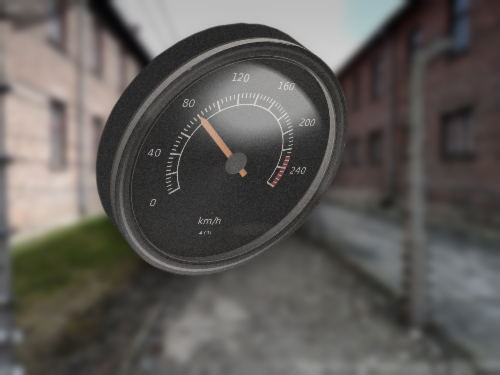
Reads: 80; km/h
